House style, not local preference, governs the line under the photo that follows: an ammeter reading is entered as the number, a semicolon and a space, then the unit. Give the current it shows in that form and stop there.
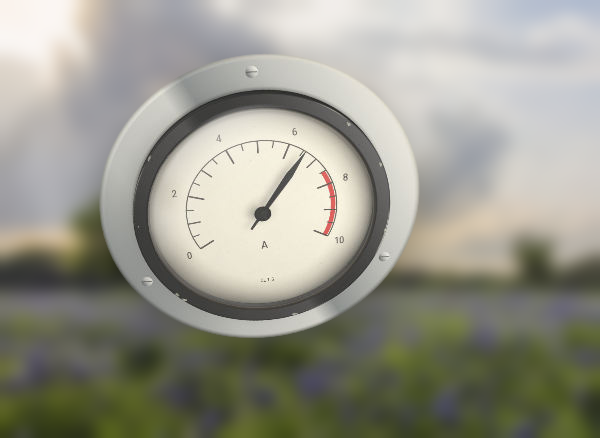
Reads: 6.5; A
